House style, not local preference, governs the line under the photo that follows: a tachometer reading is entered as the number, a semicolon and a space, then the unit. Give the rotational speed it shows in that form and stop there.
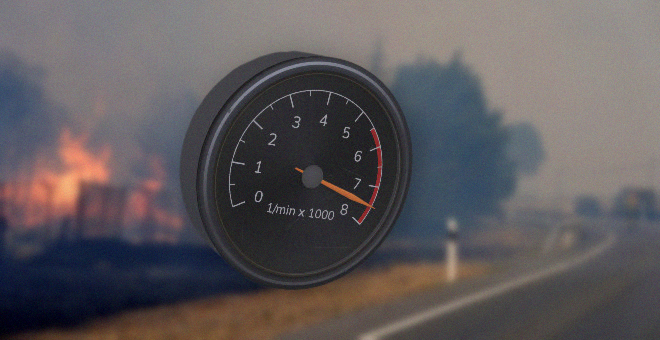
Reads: 7500; rpm
